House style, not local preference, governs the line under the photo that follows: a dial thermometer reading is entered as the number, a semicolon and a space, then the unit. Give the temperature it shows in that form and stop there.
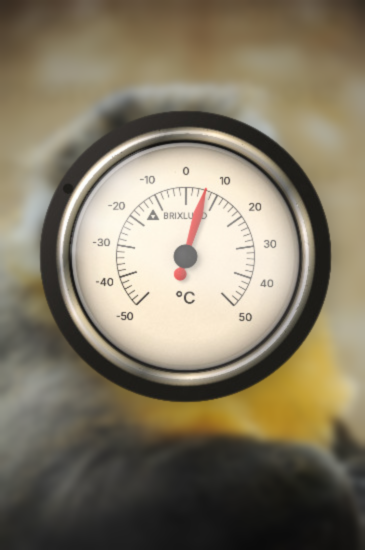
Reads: 6; °C
